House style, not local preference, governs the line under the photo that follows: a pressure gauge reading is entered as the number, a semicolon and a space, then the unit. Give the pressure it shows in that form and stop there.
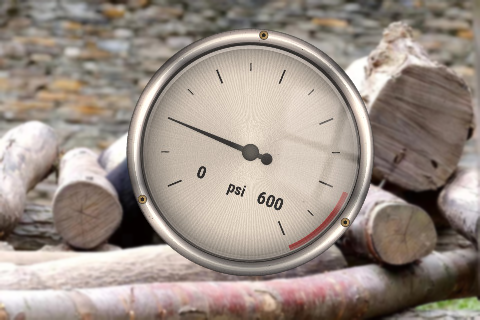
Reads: 100; psi
